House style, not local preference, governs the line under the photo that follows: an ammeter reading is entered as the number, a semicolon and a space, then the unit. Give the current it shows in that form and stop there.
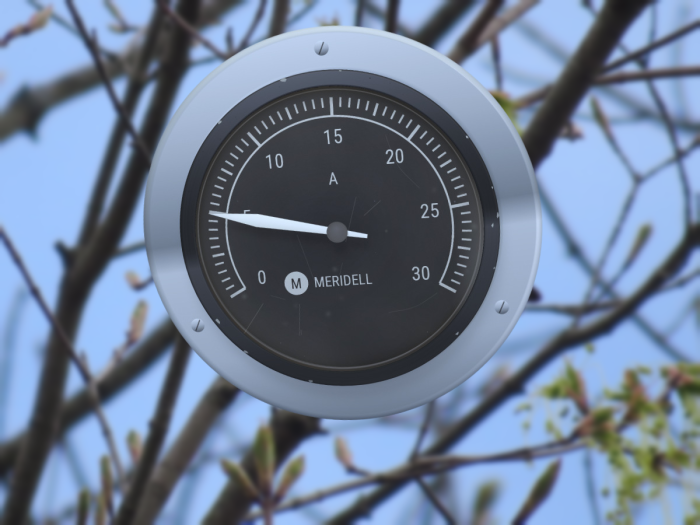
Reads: 5; A
